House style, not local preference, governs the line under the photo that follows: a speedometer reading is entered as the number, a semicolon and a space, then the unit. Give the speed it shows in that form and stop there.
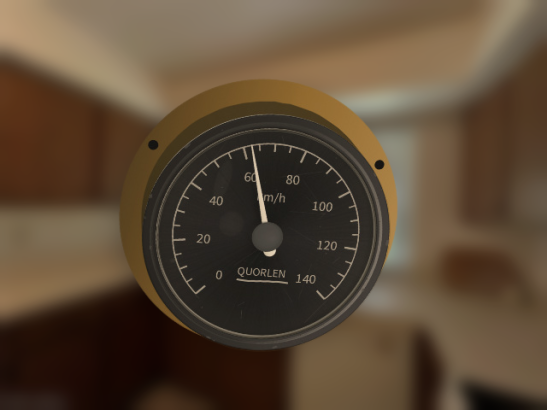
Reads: 62.5; km/h
